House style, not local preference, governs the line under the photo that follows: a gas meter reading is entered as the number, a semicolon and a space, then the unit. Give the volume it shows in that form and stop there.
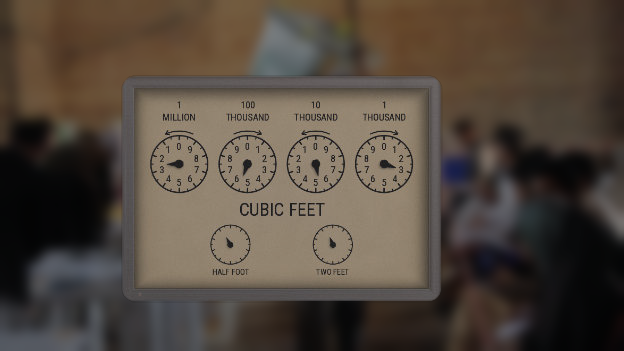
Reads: 255300; ft³
